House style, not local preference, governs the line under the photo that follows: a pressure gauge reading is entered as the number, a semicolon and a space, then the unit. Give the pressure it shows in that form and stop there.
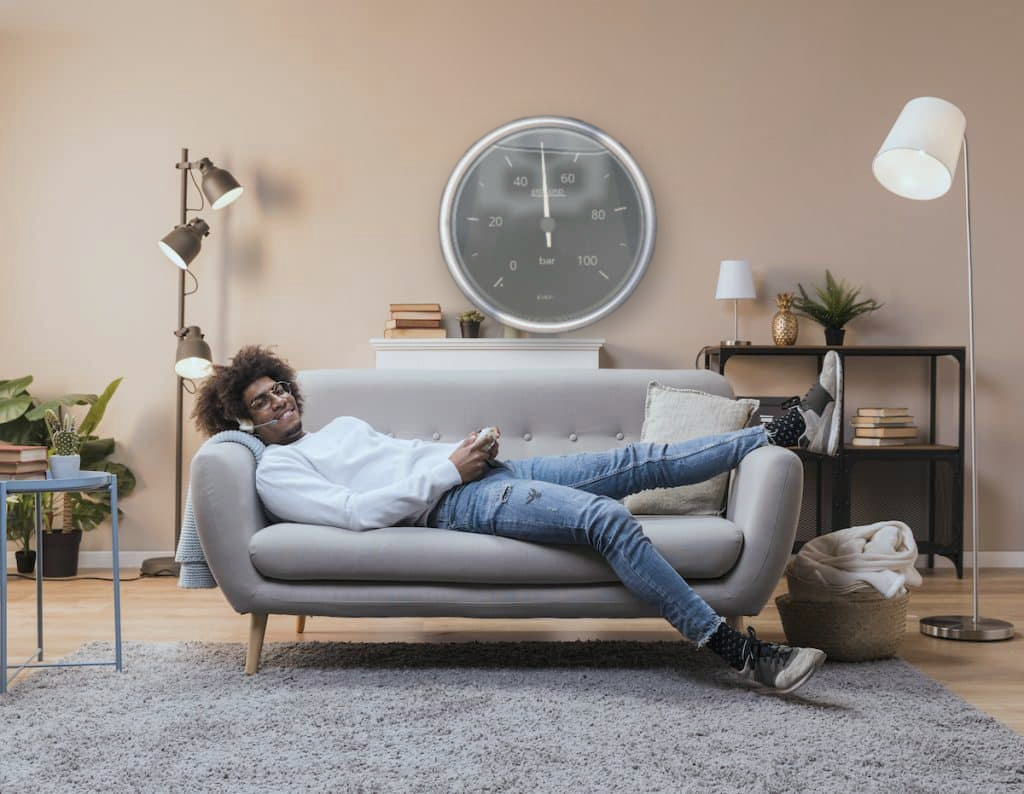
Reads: 50; bar
